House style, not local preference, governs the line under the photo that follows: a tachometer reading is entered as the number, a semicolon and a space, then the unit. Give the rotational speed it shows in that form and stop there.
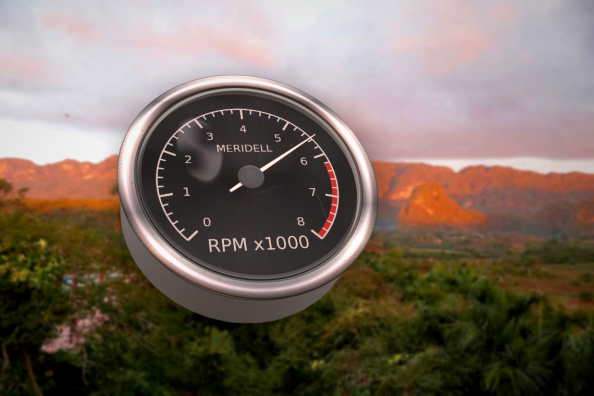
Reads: 5600; rpm
